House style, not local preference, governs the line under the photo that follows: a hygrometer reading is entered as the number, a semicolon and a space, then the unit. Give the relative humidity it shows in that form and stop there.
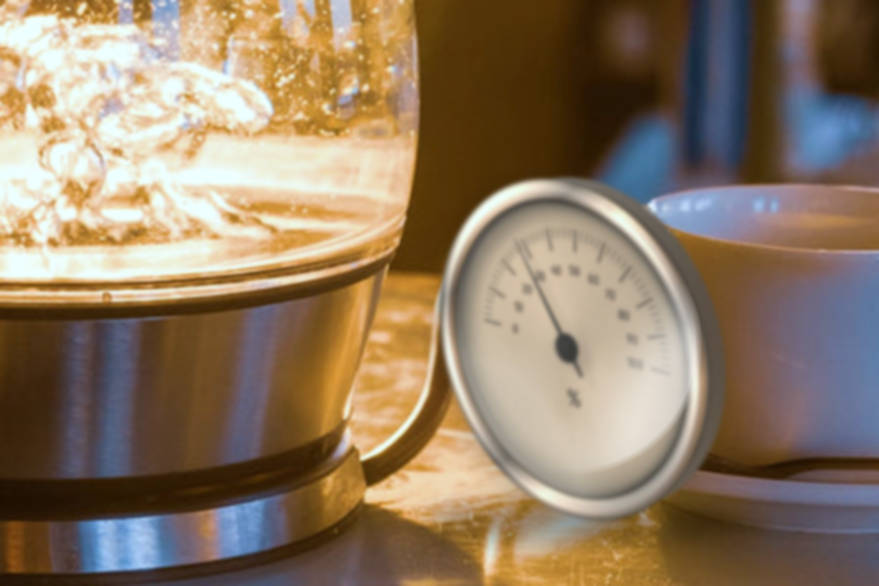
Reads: 30; %
